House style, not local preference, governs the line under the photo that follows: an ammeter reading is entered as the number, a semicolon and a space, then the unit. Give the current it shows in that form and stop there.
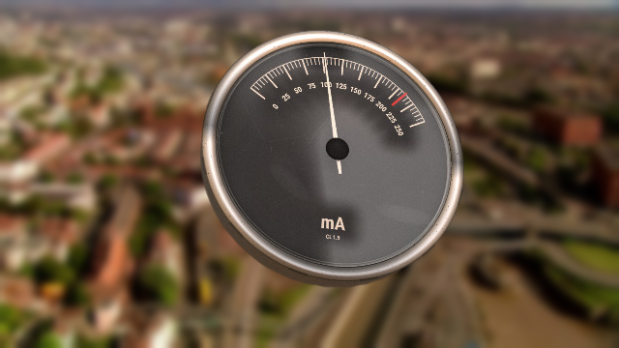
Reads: 100; mA
